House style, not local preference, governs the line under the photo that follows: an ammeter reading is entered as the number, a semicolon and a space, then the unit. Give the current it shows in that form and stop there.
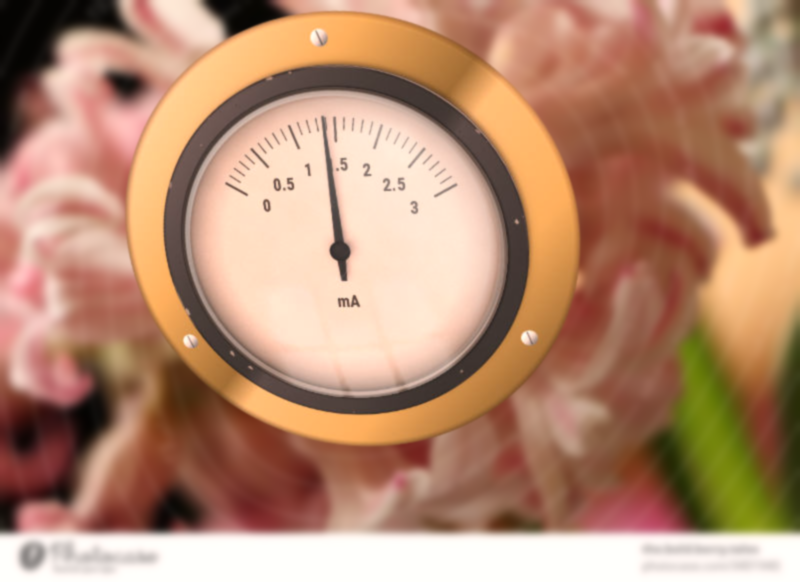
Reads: 1.4; mA
